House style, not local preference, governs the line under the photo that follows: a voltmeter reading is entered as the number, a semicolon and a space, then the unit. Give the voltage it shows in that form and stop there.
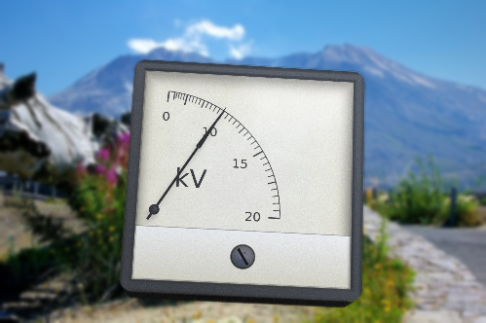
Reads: 10; kV
